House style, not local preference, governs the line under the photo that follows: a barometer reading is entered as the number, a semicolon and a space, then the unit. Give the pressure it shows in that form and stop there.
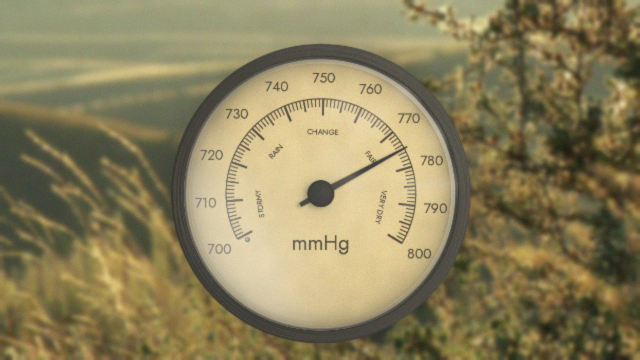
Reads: 775; mmHg
